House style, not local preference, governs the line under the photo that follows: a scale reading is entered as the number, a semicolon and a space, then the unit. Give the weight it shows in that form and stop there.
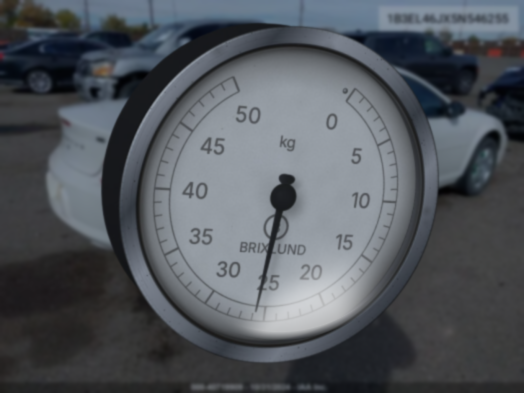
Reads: 26; kg
